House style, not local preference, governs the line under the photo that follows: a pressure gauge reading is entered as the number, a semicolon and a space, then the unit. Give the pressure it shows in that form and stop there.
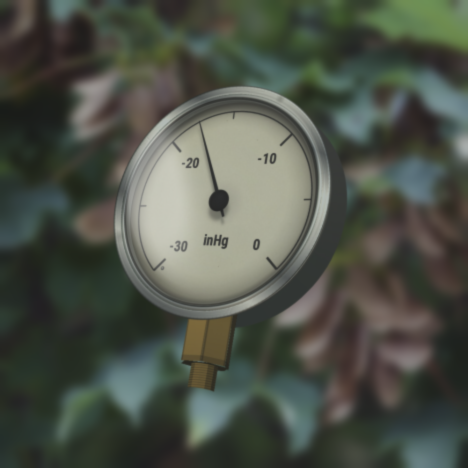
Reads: -17.5; inHg
